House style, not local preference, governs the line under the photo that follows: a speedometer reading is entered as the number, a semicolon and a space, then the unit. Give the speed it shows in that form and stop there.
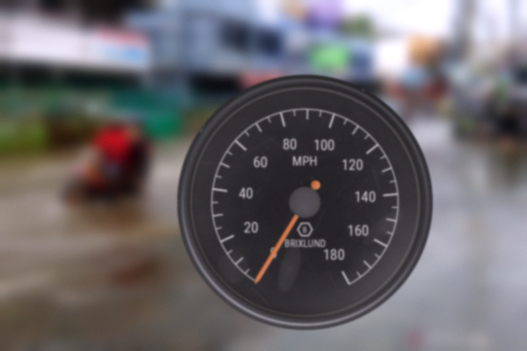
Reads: 0; mph
